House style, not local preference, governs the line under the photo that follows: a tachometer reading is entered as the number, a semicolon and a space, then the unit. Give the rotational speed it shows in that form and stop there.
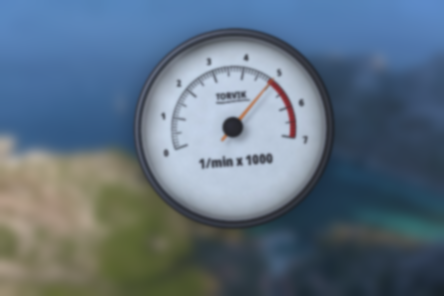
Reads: 5000; rpm
